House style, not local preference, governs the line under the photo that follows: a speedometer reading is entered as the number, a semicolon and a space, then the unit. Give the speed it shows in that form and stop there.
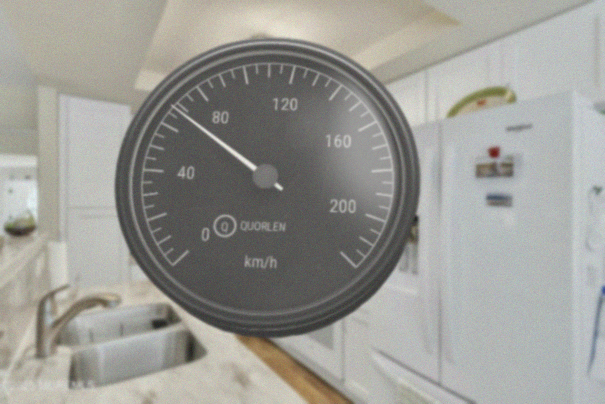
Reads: 67.5; km/h
